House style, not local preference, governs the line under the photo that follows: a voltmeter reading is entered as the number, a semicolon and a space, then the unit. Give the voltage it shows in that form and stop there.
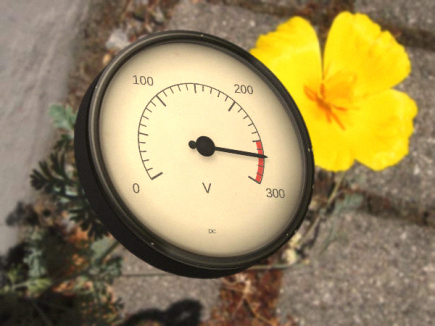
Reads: 270; V
